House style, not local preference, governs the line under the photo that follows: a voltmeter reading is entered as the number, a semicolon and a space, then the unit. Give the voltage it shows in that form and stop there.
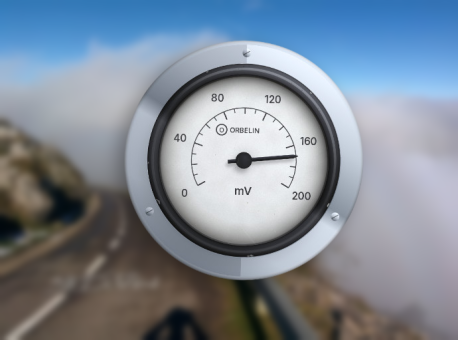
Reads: 170; mV
